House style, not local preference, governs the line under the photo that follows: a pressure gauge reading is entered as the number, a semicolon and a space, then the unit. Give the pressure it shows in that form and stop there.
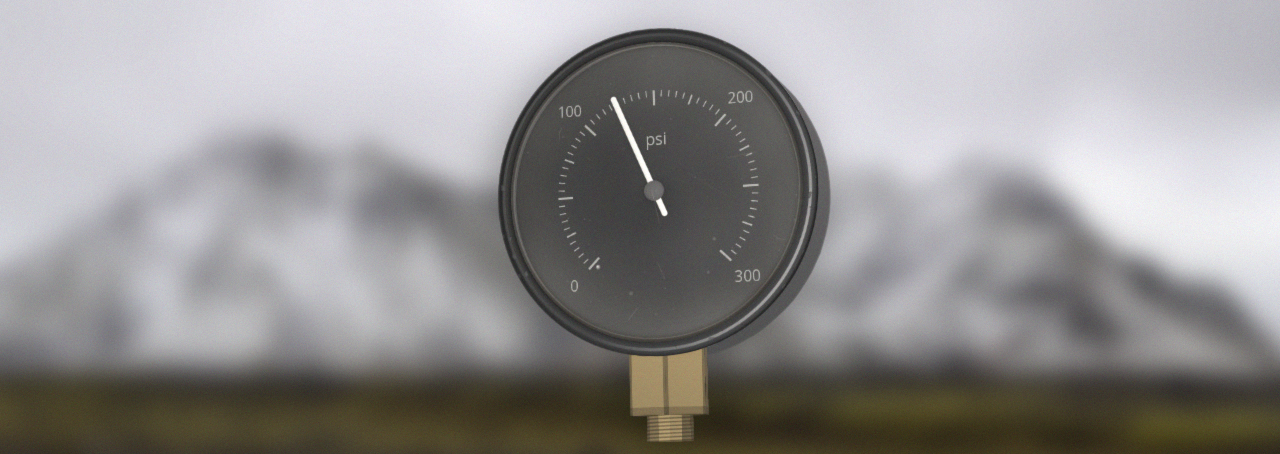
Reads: 125; psi
